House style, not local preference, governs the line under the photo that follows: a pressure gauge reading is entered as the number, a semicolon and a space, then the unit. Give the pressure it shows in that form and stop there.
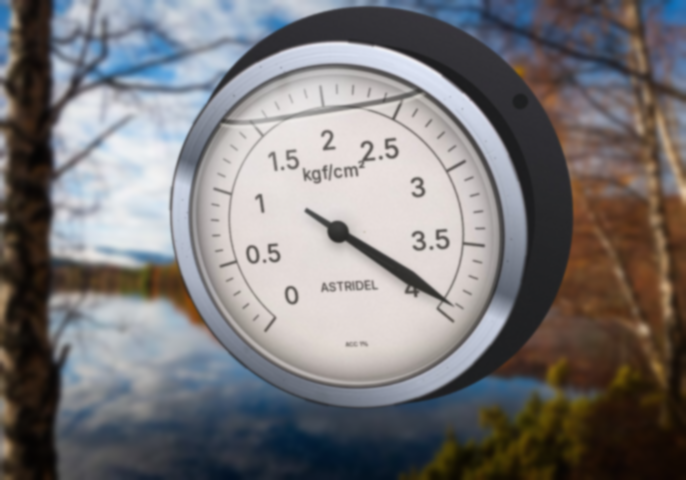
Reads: 3.9; kg/cm²
